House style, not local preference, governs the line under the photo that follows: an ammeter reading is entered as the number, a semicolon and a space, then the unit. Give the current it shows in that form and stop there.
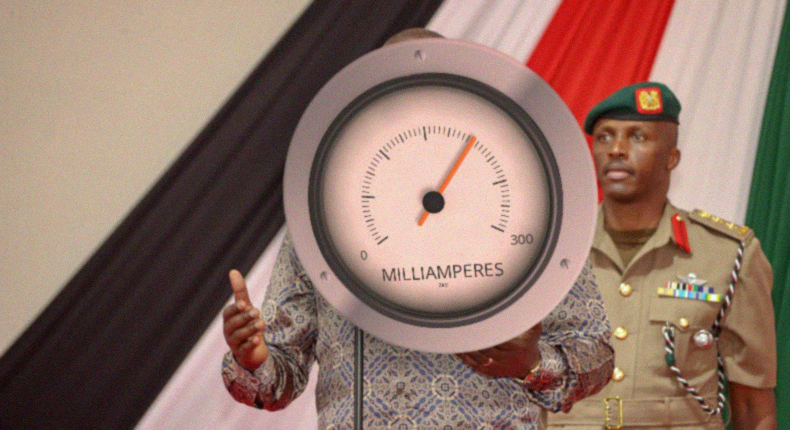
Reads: 200; mA
